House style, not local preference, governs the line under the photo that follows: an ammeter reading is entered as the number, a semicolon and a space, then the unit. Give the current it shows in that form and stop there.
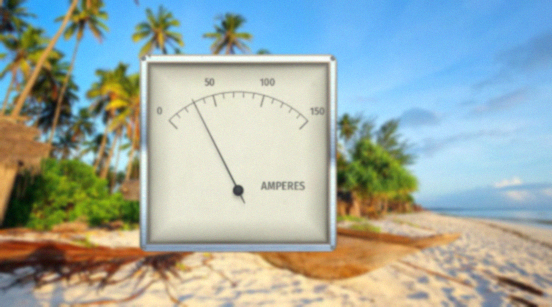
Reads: 30; A
